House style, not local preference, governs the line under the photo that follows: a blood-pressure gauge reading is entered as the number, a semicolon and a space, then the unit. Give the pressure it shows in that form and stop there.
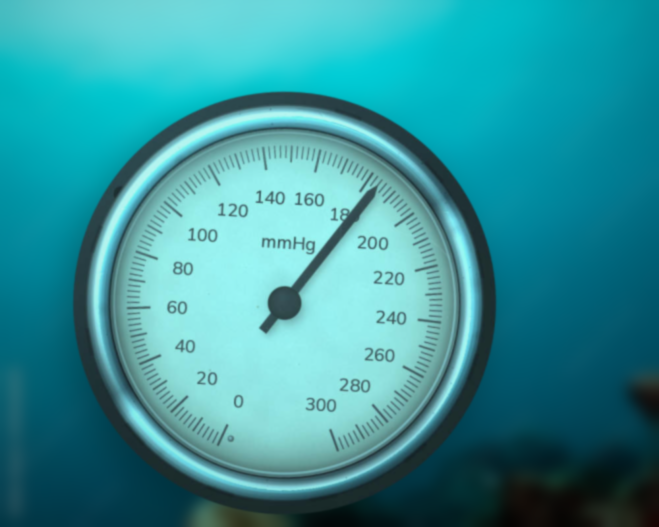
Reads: 184; mmHg
